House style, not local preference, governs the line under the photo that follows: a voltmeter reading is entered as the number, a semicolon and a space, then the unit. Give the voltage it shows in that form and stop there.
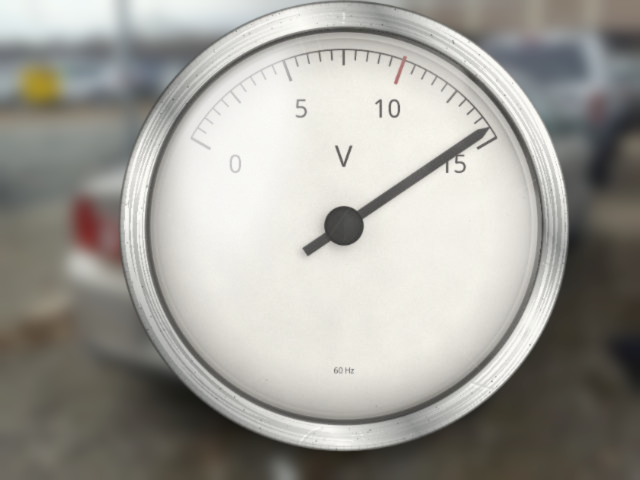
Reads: 14.5; V
